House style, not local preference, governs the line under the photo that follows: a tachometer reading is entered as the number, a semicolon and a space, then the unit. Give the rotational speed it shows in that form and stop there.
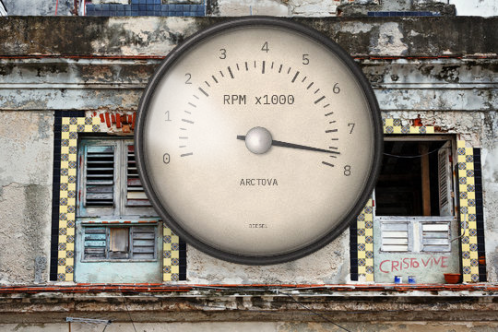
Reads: 7625; rpm
